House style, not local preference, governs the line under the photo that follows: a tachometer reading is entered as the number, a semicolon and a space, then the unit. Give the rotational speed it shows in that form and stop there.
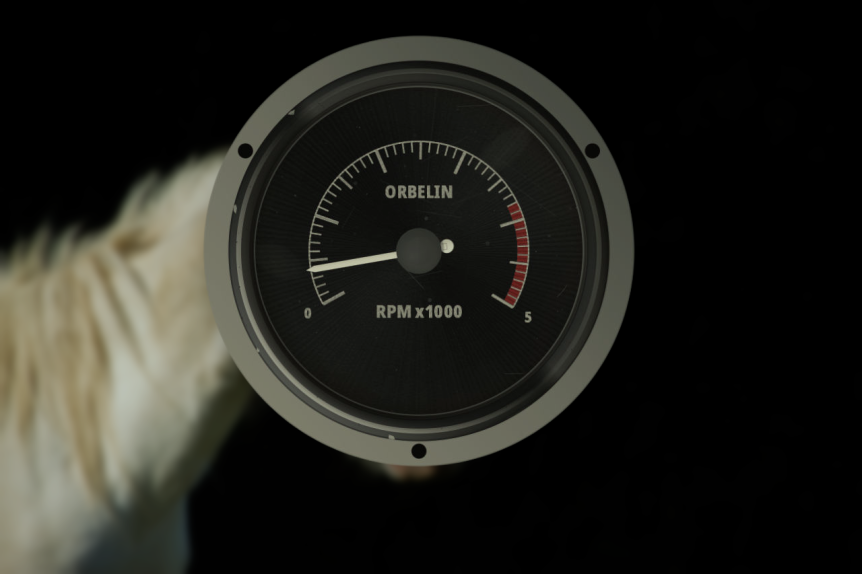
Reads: 400; rpm
